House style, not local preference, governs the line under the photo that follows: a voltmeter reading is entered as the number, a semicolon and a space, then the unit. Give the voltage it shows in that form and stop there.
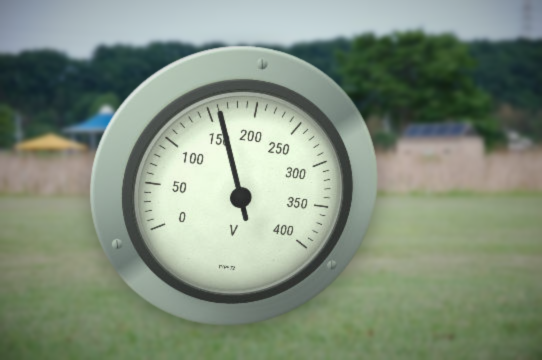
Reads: 160; V
